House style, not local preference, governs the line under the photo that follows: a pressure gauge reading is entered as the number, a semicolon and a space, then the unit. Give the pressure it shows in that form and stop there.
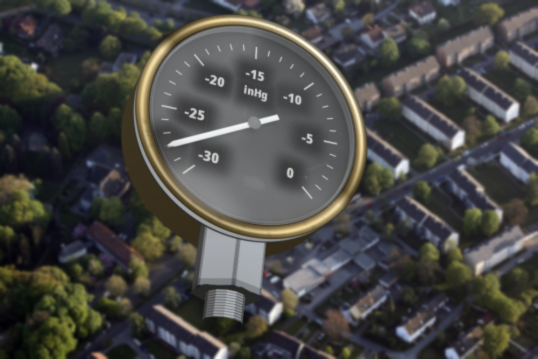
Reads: -28; inHg
